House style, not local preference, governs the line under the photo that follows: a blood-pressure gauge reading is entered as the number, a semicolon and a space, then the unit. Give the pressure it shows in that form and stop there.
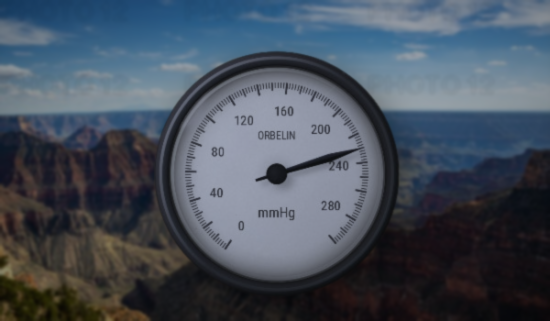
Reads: 230; mmHg
